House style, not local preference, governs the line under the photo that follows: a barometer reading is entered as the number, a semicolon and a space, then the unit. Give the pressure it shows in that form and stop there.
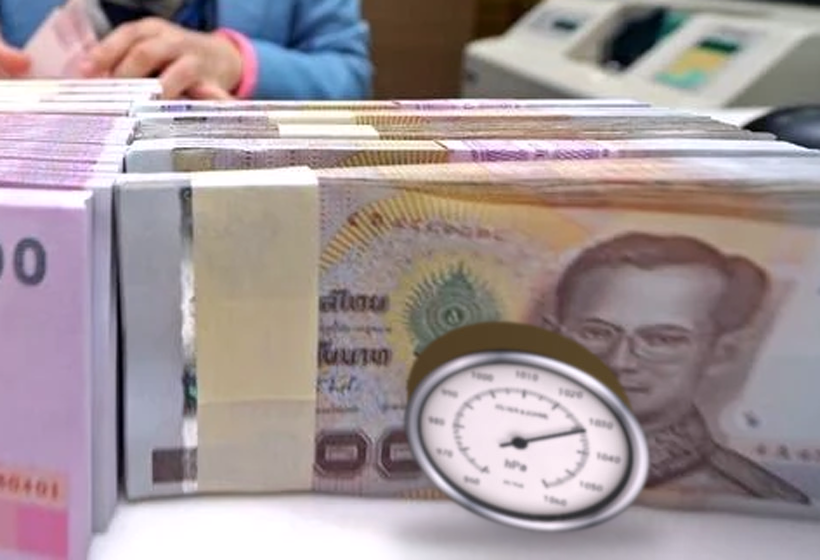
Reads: 1030; hPa
